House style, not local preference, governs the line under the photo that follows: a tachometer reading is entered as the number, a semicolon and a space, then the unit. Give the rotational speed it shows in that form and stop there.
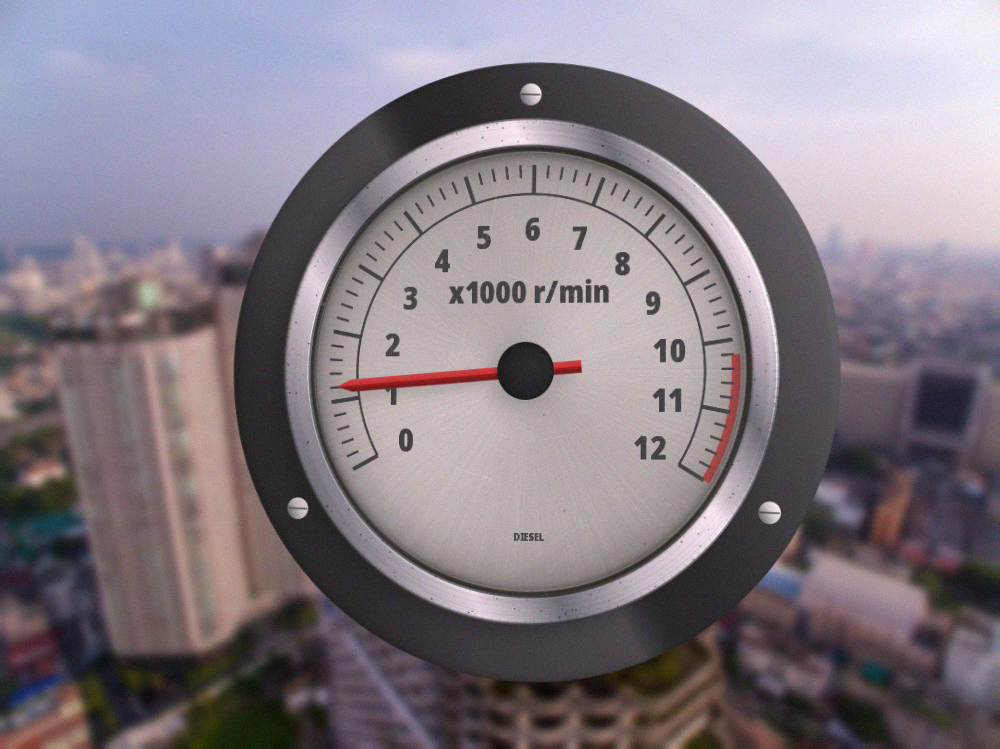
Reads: 1200; rpm
